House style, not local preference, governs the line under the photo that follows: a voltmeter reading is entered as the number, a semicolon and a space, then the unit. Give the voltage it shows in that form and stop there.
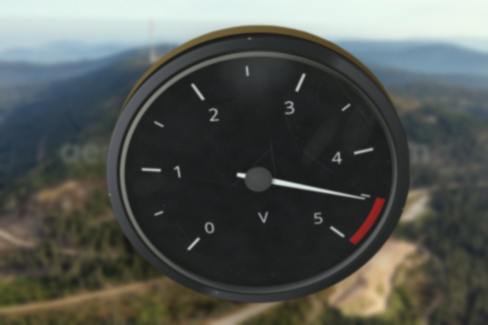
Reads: 4.5; V
